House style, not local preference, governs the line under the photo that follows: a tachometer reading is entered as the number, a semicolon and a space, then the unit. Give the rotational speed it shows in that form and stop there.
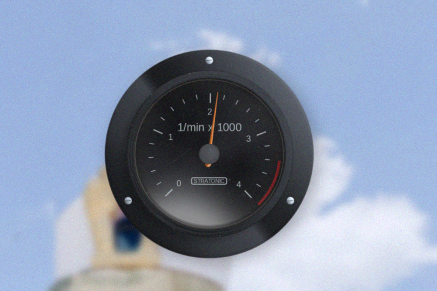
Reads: 2100; rpm
